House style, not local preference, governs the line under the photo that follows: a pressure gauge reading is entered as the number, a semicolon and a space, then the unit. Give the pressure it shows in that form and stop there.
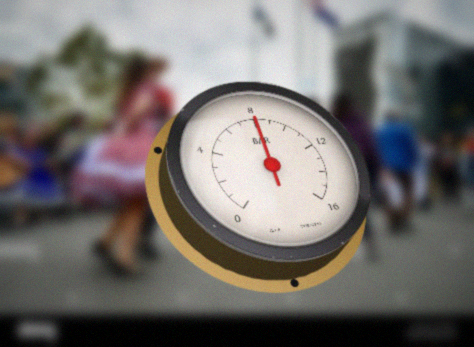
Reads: 8; bar
